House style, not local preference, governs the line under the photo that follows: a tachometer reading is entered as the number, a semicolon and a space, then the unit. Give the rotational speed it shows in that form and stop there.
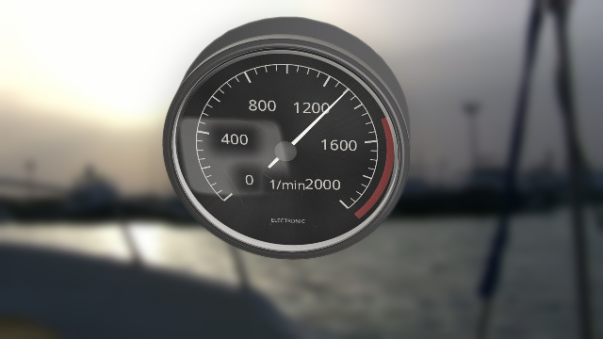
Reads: 1300; rpm
